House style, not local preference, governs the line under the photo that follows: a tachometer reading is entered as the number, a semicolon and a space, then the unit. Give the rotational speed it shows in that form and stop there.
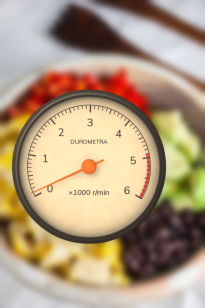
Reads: 100; rpm
